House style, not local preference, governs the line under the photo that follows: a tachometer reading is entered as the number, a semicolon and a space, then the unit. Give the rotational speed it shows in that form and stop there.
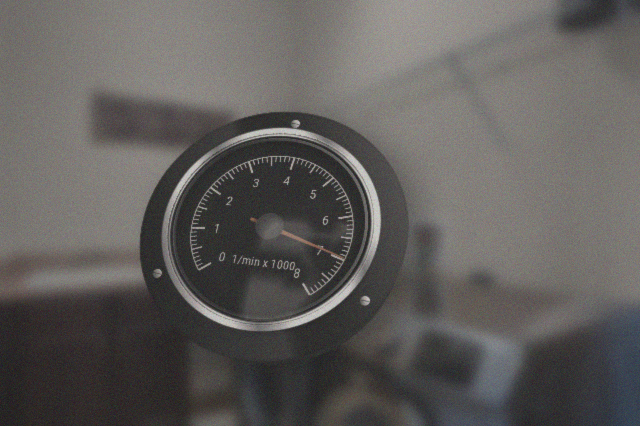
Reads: 7000; rpm
